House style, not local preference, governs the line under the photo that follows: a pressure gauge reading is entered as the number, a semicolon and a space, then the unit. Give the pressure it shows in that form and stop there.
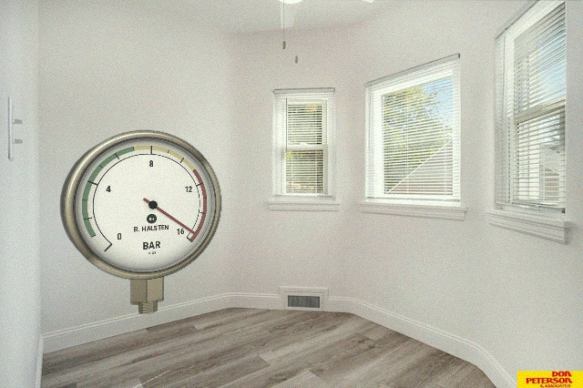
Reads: 15.5; bar
